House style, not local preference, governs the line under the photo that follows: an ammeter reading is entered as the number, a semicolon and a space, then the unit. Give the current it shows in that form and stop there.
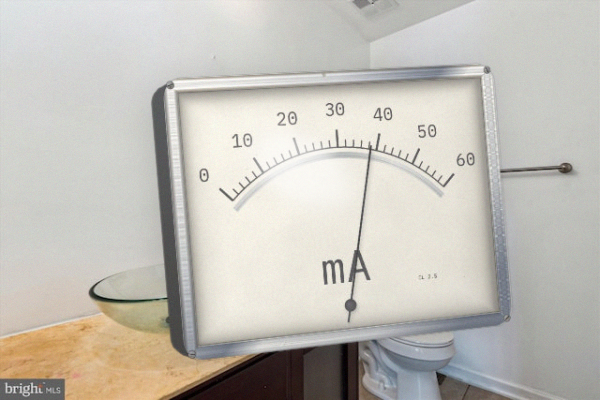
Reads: 38; mA
